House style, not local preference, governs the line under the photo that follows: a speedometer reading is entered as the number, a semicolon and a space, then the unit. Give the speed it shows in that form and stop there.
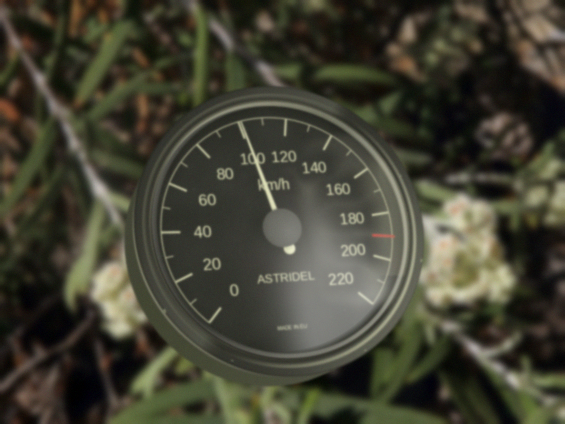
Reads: 100; km/h
